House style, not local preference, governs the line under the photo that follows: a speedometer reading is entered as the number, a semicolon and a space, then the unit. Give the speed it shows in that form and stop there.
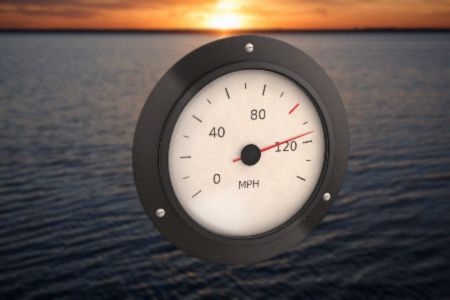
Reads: 115; mph
